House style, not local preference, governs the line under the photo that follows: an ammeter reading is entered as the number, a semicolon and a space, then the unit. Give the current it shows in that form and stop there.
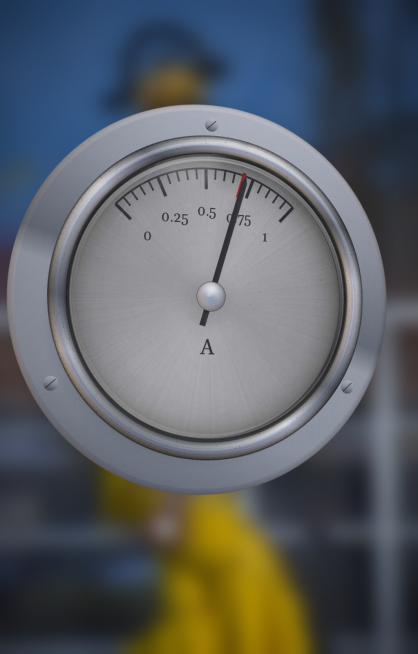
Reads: 0.7; A
